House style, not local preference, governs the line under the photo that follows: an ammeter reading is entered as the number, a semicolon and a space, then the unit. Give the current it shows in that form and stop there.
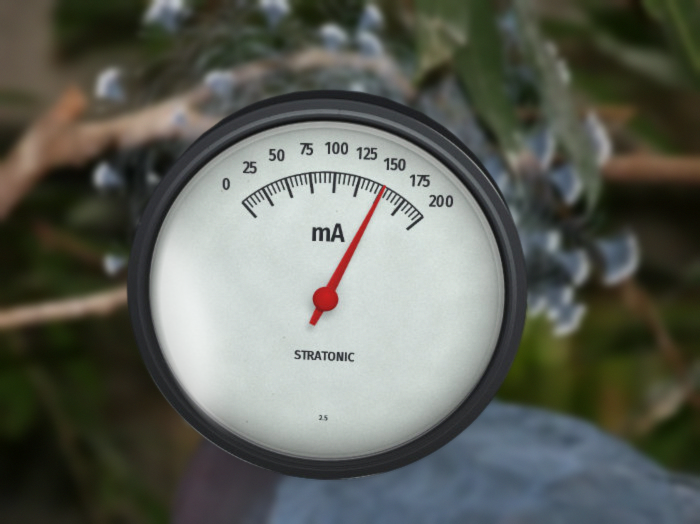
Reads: 150; mA
